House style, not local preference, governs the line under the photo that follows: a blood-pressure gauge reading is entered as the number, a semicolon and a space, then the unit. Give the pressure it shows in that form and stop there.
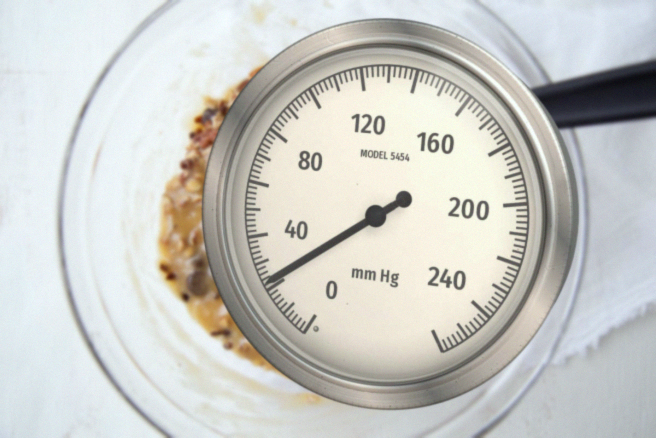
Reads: 22; mmHg
